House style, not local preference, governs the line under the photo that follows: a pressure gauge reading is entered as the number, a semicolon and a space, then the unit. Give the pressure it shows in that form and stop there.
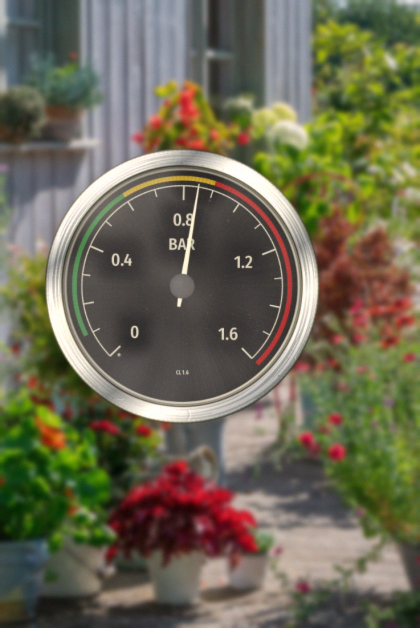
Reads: 0.85; bar
